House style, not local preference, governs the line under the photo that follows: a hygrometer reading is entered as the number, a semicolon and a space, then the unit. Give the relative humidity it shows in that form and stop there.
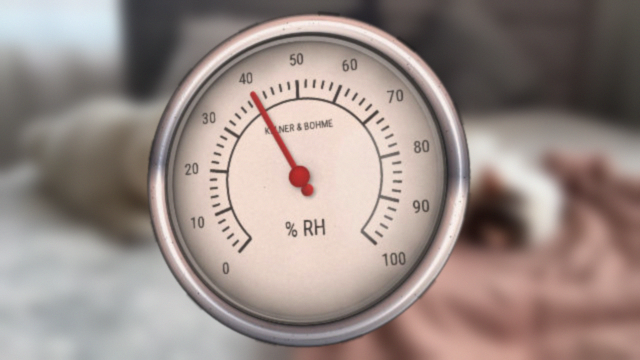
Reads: 40; %
